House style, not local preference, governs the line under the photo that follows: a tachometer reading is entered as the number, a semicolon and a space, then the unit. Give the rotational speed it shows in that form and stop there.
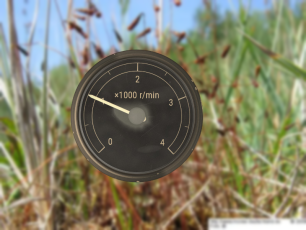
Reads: 1000; rpm
